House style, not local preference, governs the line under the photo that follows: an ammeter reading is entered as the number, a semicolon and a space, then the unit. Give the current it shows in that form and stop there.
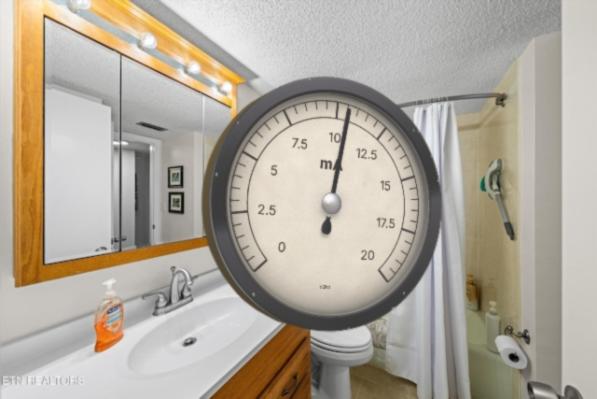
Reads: 10.5; mA
